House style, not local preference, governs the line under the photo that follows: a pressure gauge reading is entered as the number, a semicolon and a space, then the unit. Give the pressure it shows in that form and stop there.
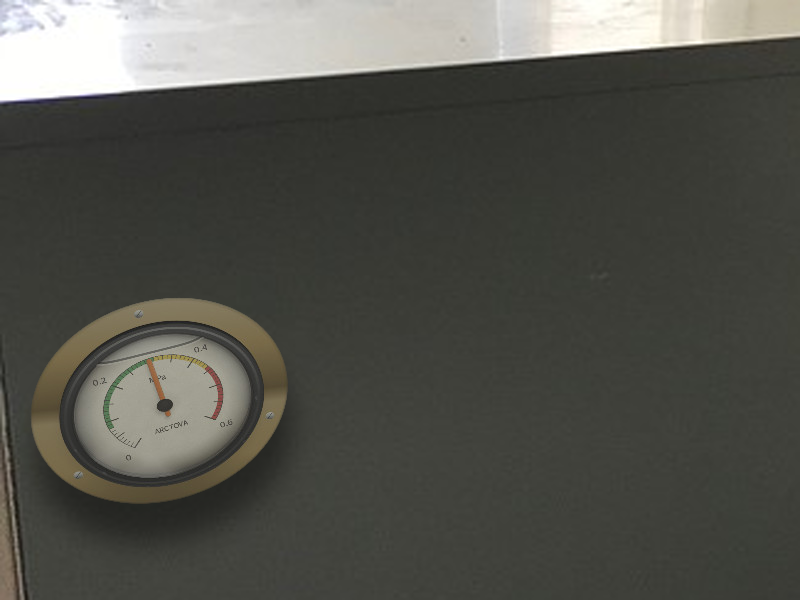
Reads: 0.3; MPa
